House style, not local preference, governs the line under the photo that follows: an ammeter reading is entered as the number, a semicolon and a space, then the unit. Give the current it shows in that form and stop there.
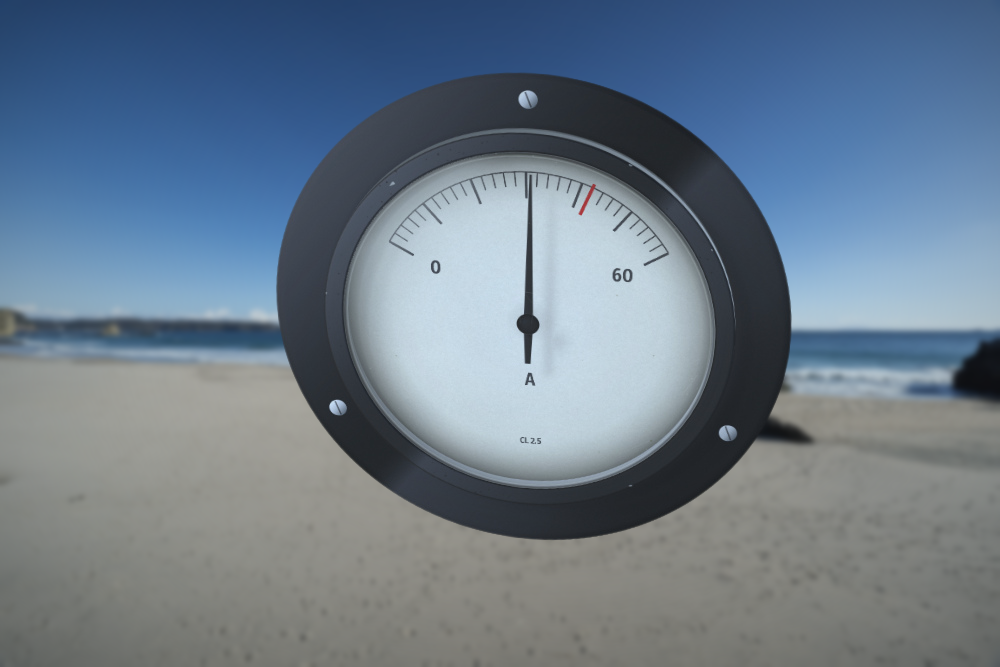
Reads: 31; A
